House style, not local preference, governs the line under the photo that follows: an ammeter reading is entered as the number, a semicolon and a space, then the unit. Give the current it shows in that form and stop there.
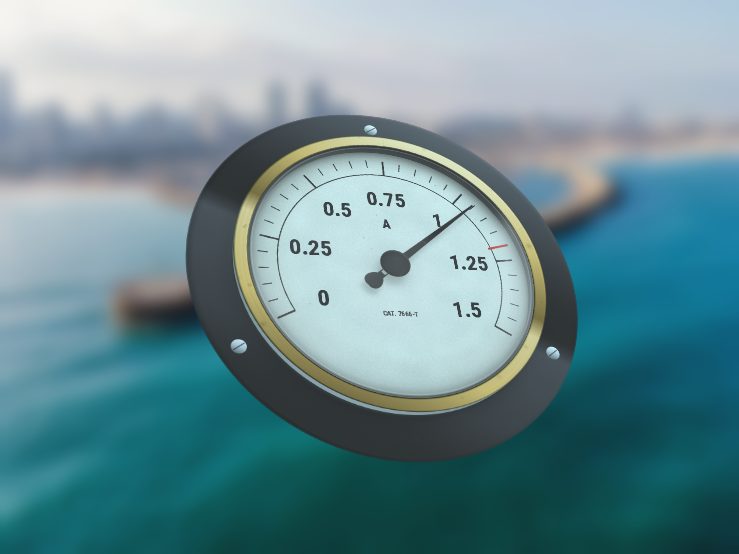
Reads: 1.05; A
